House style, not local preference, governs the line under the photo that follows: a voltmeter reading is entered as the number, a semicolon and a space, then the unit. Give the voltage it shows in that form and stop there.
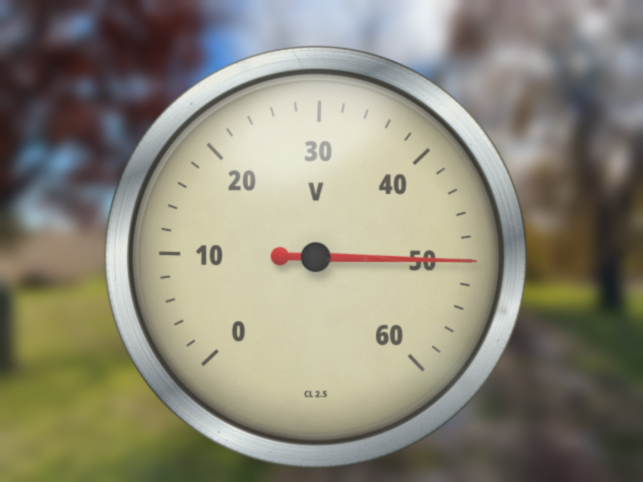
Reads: 50; V
